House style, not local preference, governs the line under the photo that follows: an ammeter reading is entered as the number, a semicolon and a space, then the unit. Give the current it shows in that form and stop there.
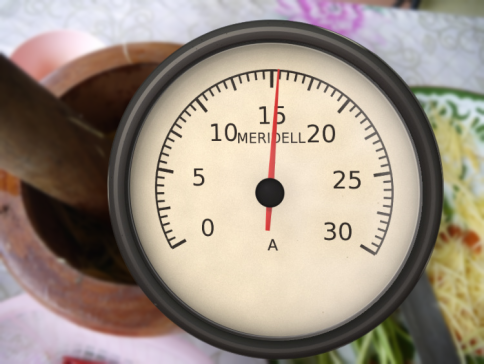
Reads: 15.5; A
